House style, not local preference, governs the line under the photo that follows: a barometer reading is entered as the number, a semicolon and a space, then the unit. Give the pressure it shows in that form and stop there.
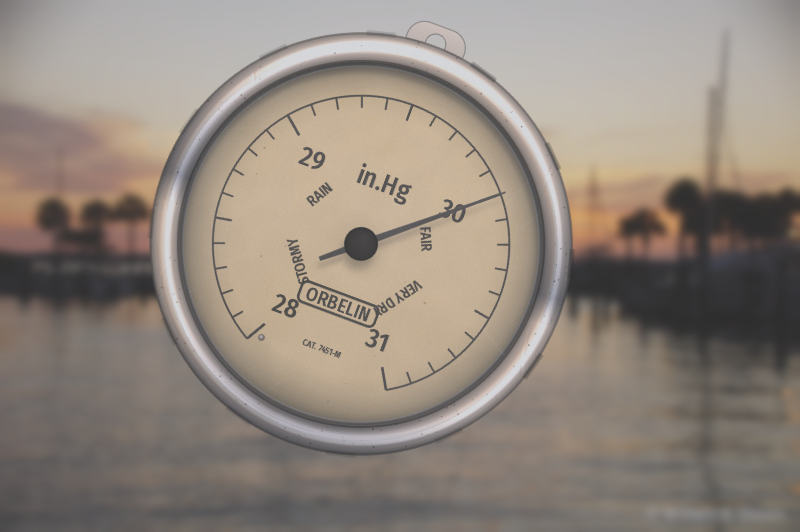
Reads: 30; inHg
